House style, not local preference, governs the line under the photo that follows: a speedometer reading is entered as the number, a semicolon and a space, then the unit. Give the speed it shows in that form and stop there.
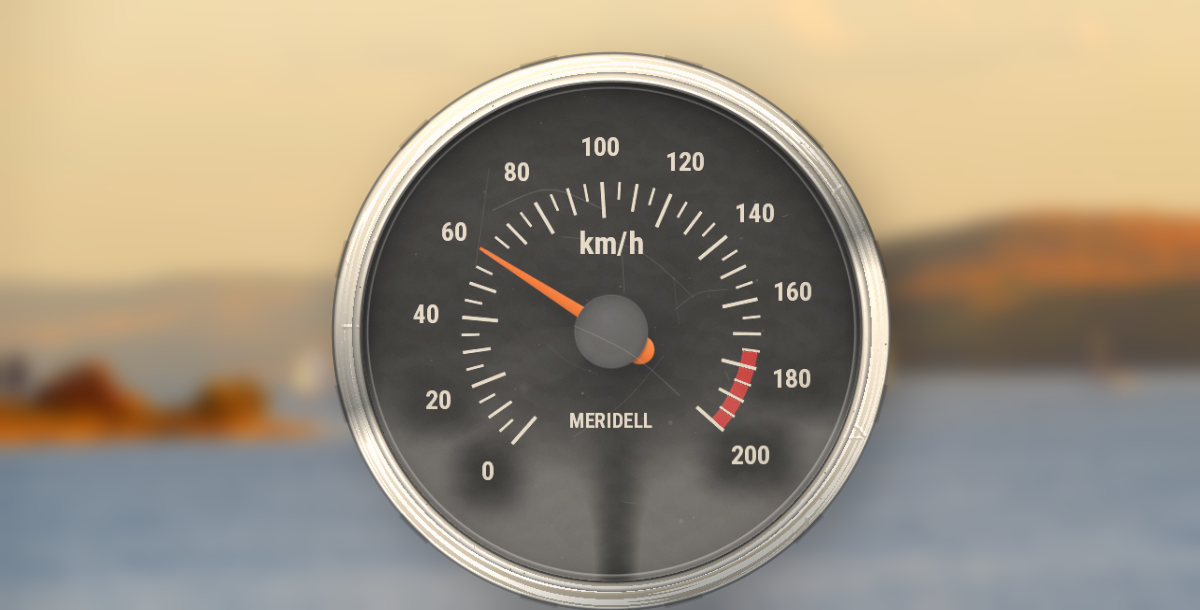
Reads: 60; km/h
